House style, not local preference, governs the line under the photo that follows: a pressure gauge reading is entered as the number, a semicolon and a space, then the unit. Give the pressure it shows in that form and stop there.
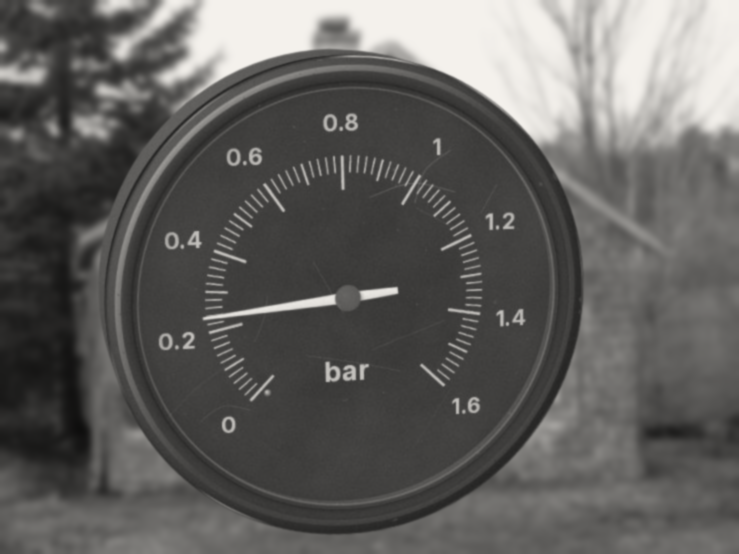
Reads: 0.24; bar
